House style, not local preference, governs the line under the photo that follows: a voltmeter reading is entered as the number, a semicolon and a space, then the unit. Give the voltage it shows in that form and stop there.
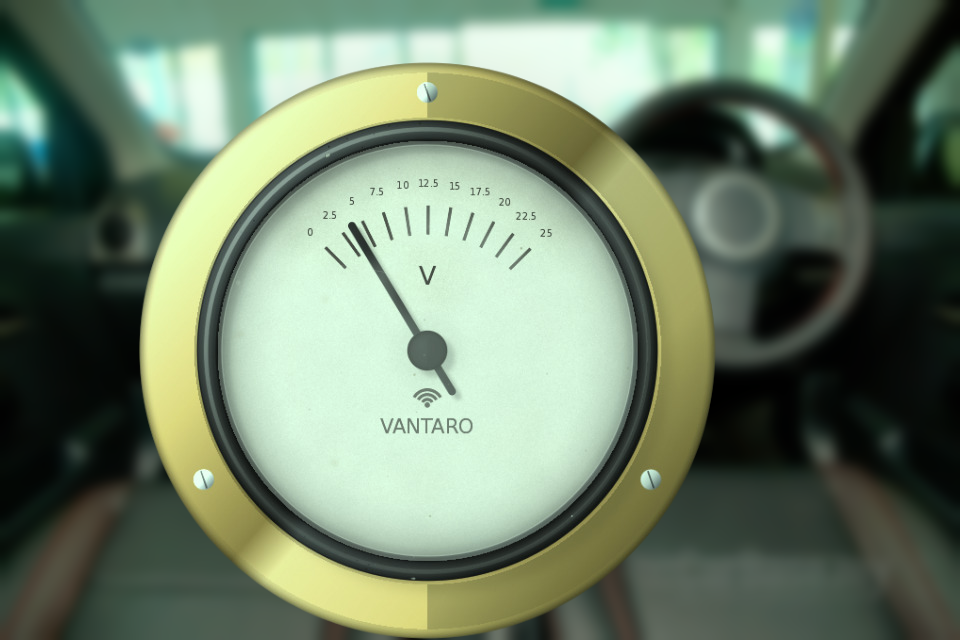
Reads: 3.75; V
